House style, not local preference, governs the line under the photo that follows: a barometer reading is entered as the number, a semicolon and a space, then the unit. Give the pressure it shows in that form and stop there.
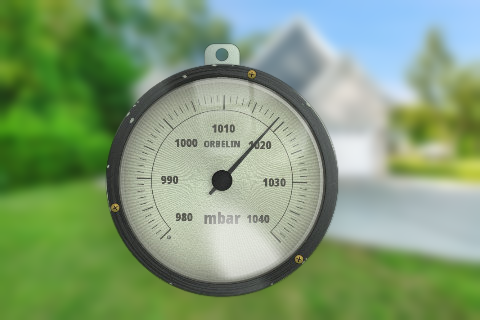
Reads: 1019; mbar
